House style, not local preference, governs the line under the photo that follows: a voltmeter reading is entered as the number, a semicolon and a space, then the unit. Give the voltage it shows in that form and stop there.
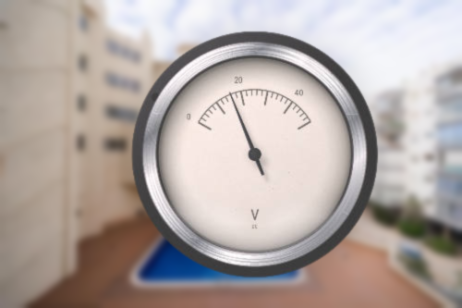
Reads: 16; V
